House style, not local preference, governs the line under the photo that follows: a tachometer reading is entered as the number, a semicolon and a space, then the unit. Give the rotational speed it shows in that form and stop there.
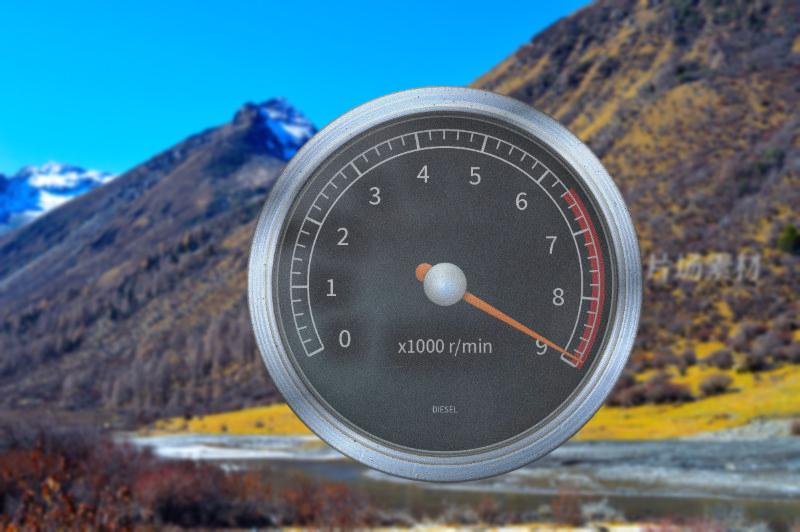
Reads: 8900; rpm
